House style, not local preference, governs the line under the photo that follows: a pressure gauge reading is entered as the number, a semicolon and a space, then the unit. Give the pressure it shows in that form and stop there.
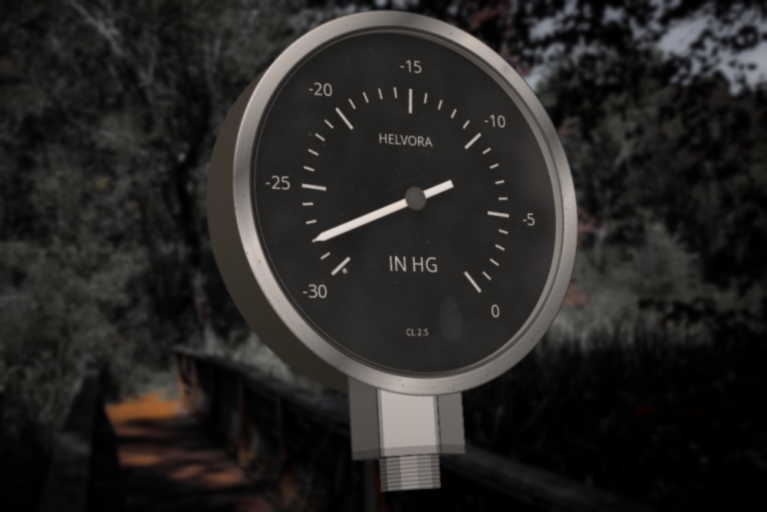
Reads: -28; inHg
